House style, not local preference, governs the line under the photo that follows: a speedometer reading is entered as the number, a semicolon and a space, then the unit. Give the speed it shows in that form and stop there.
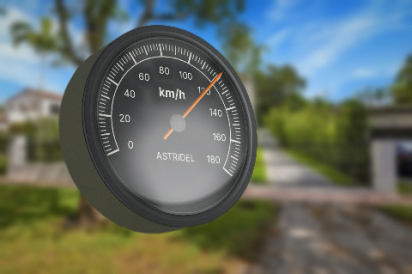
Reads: 120; km/h
